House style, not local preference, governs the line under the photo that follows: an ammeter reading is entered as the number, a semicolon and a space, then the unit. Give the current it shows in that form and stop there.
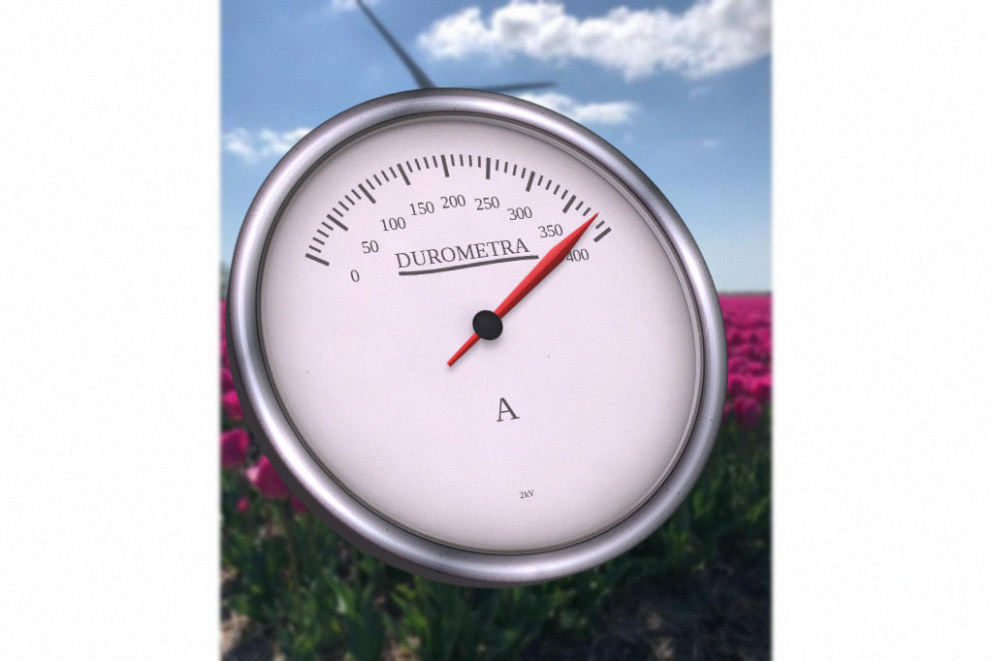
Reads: 380; A
